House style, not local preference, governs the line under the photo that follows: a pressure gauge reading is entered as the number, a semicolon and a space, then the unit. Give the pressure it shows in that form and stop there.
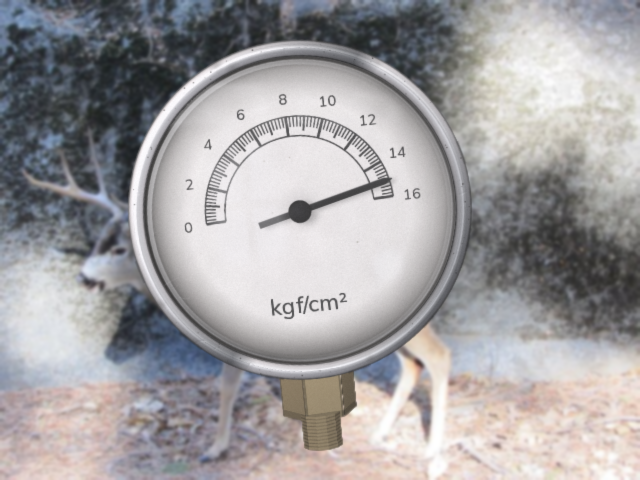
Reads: 15; kg/cm²
